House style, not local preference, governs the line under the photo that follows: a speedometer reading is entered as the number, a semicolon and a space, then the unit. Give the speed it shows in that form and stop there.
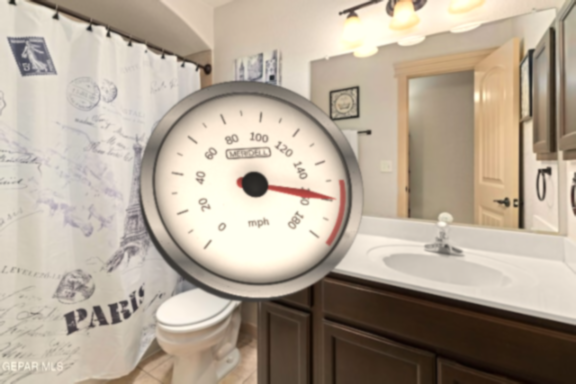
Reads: 160; mph
